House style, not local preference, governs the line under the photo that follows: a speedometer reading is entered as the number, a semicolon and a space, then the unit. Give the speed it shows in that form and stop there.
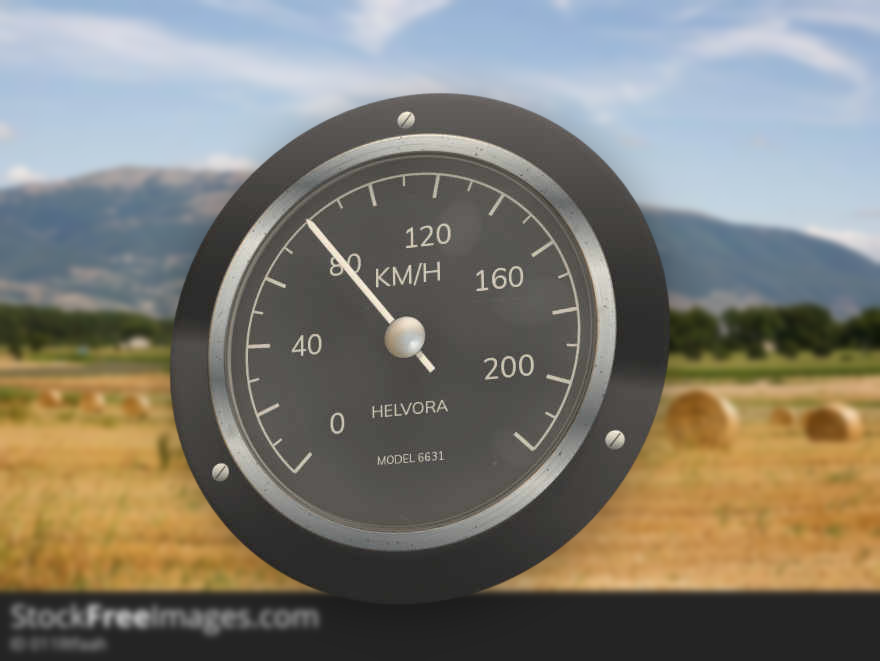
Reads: 80; km/h
